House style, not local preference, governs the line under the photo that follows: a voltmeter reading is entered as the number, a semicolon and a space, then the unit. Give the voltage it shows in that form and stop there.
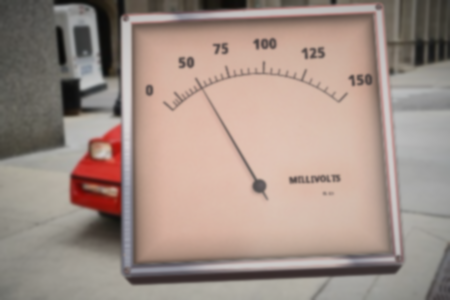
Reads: 50; mV
